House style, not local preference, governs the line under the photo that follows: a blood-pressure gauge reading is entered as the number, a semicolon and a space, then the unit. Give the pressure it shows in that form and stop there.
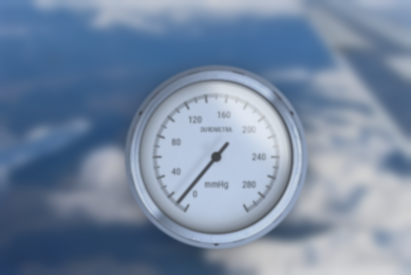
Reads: 10; mmHg
